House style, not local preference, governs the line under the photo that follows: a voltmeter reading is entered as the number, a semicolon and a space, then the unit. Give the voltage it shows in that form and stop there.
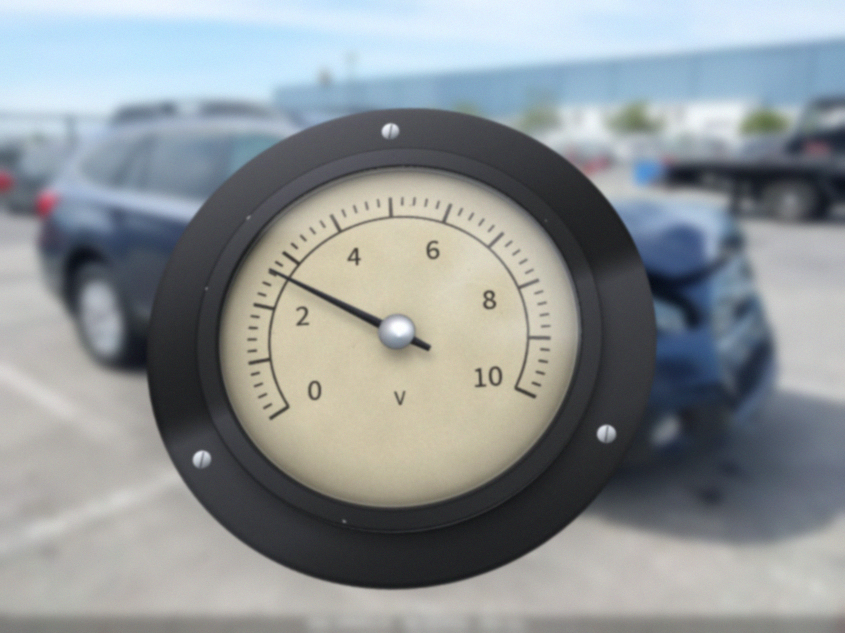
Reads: 2.6; V
